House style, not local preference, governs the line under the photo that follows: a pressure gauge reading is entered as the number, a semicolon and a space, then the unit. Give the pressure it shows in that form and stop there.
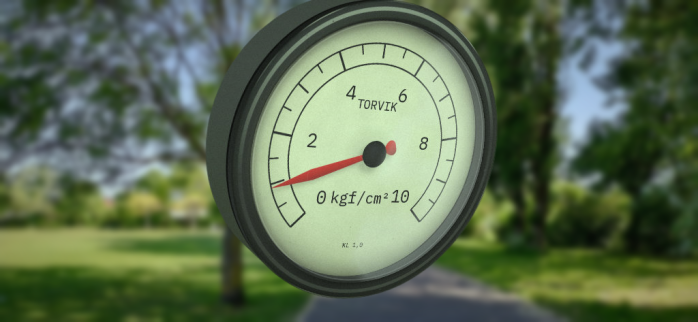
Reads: 1; kg/cm²
